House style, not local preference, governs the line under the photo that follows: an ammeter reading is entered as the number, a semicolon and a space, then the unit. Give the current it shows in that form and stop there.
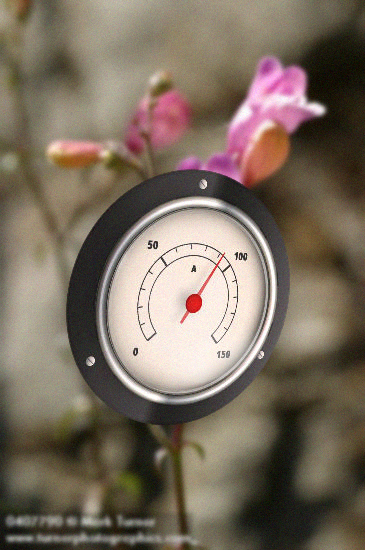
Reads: 90; A
